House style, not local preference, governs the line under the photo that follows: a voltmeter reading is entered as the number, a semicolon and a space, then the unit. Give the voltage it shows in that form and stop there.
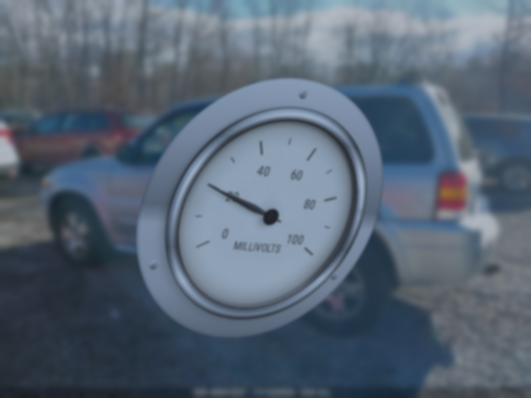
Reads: 20; mV
